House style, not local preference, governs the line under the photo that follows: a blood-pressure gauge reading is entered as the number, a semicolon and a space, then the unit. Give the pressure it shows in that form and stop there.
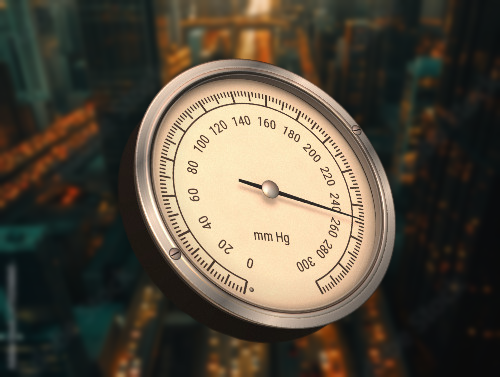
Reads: 250; mmHg
